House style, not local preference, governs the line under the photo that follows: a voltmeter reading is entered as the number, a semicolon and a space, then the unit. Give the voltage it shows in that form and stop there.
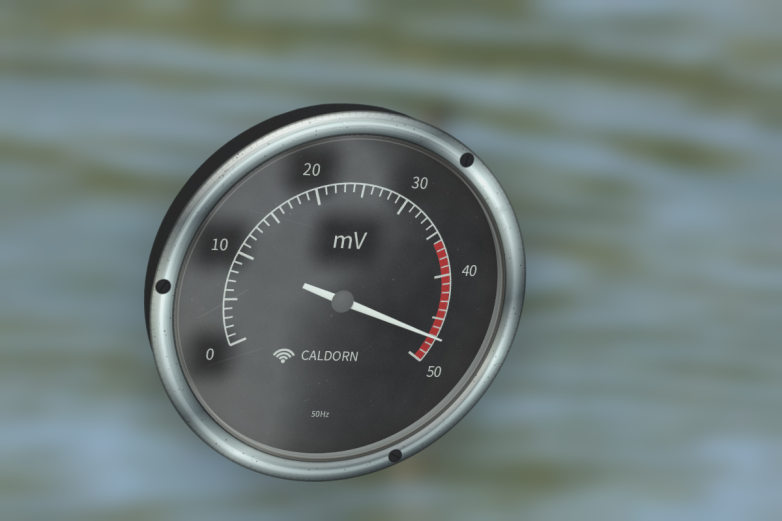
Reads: 47; mV
